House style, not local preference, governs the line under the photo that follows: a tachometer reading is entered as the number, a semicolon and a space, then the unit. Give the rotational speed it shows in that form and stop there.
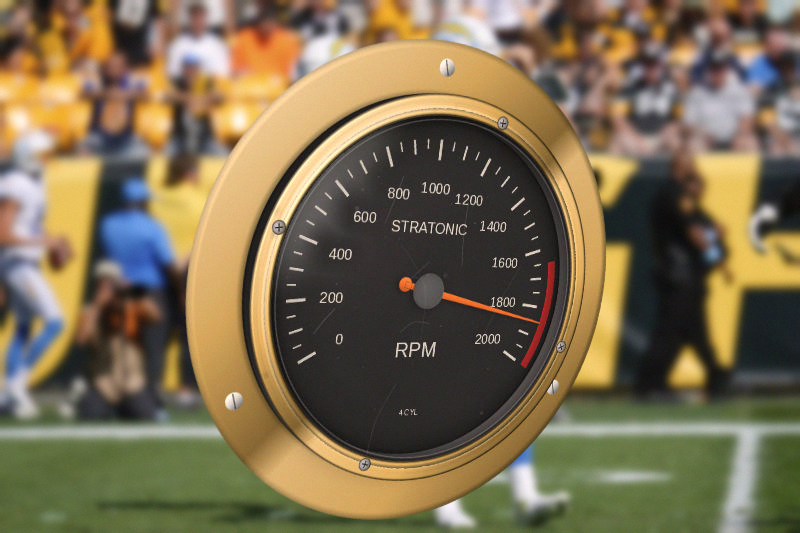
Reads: 1850; rpm
